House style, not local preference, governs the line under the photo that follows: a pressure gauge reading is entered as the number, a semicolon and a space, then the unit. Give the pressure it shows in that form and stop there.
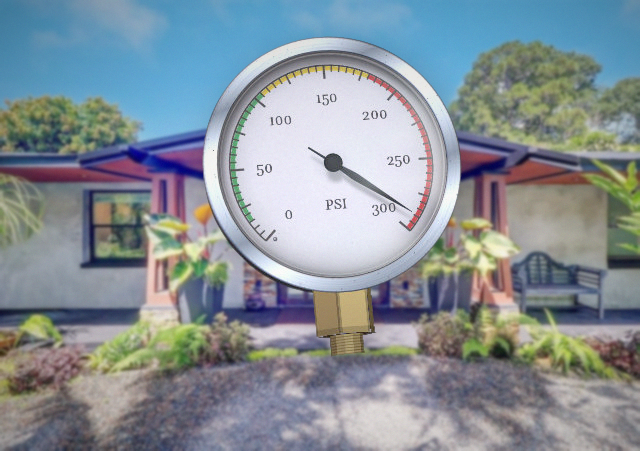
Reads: 290; psi
